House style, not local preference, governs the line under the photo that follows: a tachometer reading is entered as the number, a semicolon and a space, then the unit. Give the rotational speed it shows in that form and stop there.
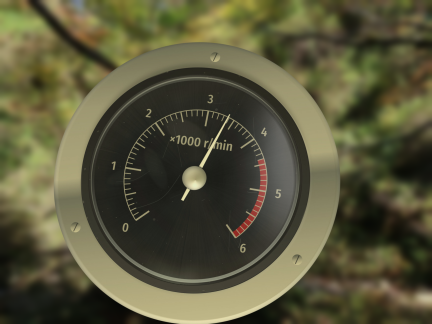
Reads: 3400; rpm
